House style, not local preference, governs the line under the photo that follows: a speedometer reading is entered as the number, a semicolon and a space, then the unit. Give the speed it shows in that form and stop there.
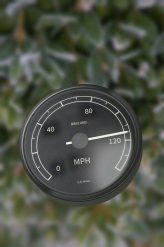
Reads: 115; mph
